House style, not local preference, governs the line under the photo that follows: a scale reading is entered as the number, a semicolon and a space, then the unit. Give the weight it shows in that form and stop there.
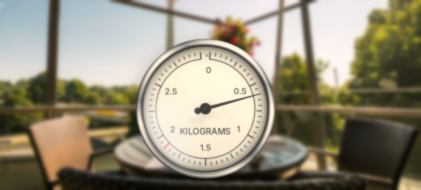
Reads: 0.6; kg
